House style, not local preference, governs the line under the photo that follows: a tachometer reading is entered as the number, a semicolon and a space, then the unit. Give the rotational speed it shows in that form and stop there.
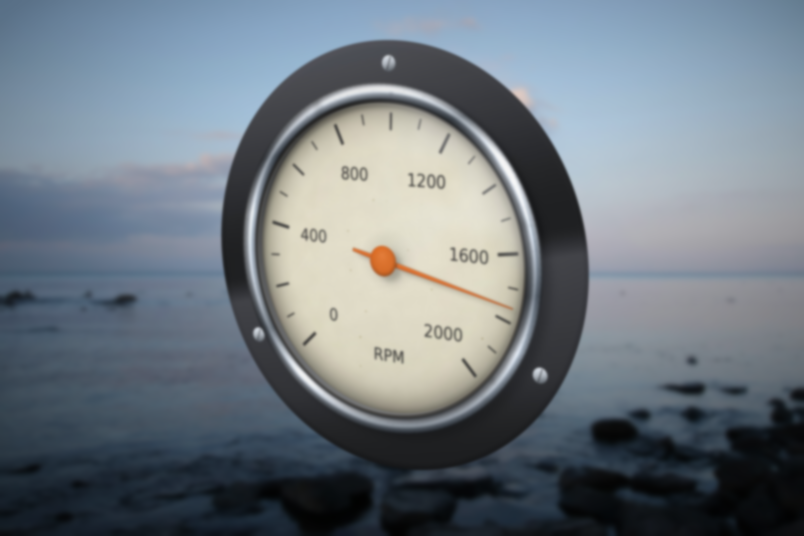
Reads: 1750; rpm
